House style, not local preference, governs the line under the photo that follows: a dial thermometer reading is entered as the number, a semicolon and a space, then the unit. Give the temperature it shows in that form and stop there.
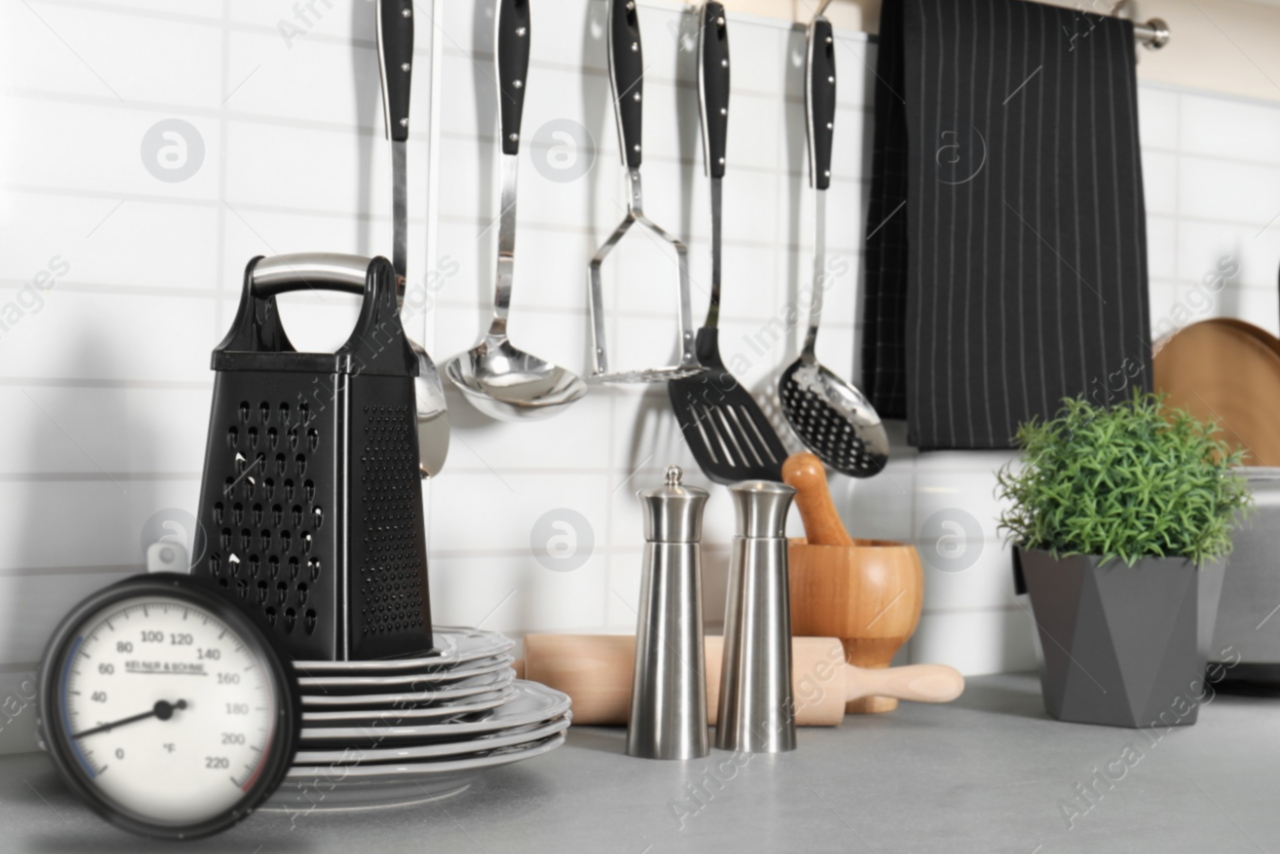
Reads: 20; °F
